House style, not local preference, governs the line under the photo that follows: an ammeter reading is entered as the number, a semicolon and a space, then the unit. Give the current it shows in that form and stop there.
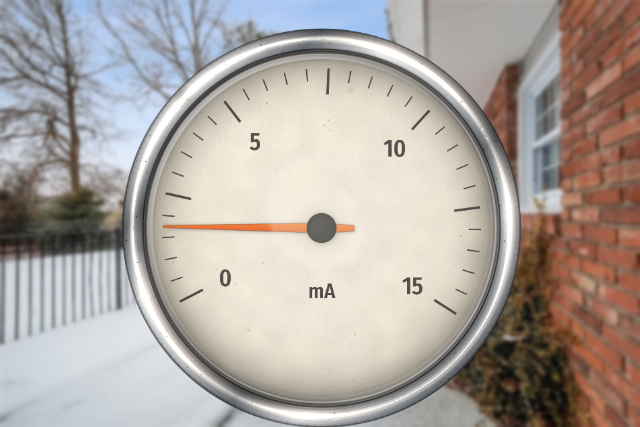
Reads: 1.75; mA
